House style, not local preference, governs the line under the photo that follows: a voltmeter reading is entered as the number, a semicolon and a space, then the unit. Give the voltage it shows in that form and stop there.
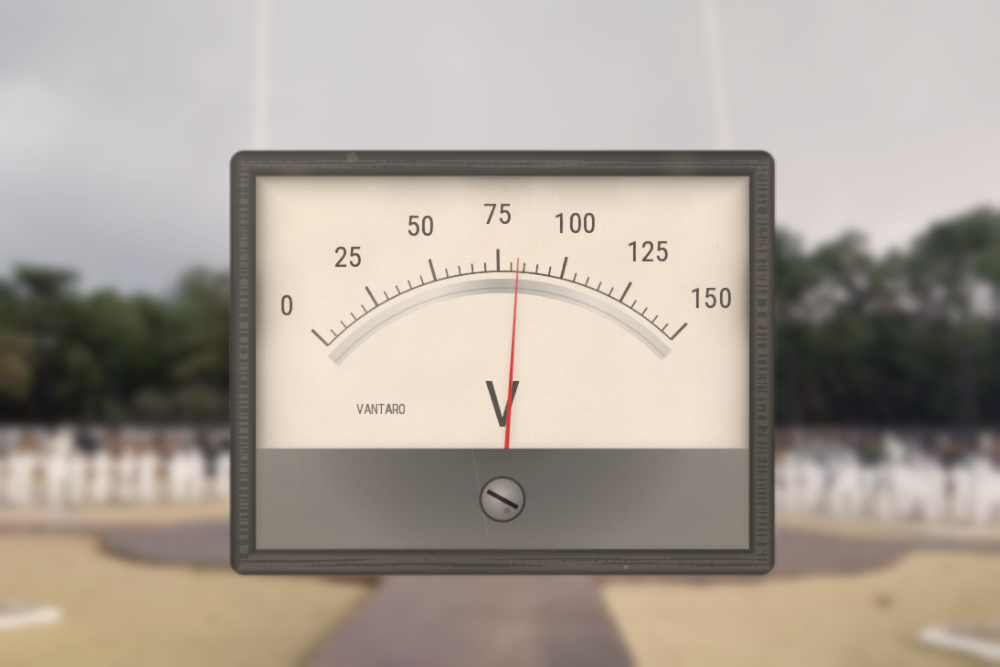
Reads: 82.5; V
